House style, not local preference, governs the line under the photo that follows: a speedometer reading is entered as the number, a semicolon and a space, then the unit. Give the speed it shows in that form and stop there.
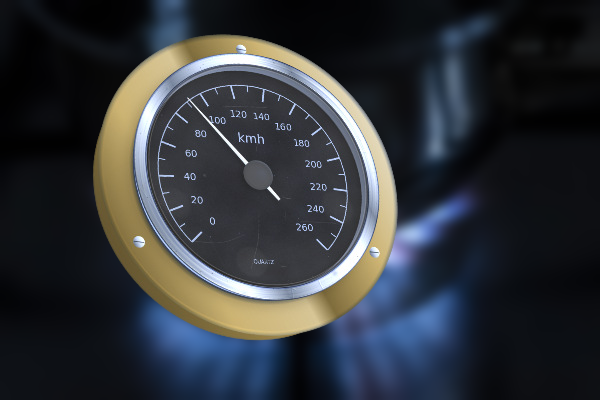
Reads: 90; km/h
